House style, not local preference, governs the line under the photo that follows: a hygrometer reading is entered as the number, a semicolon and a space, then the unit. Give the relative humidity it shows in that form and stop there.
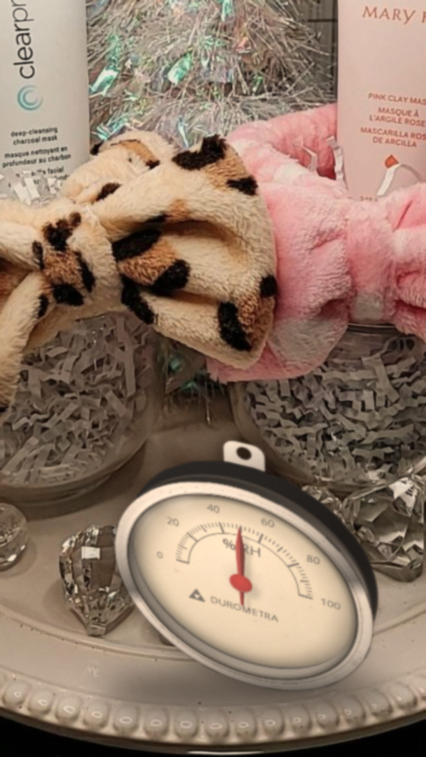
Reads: 50; %
